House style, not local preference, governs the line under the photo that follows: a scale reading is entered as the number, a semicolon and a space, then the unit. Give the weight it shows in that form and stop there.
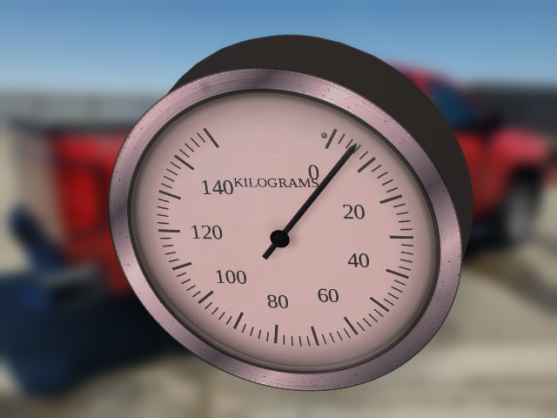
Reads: 5; kg
